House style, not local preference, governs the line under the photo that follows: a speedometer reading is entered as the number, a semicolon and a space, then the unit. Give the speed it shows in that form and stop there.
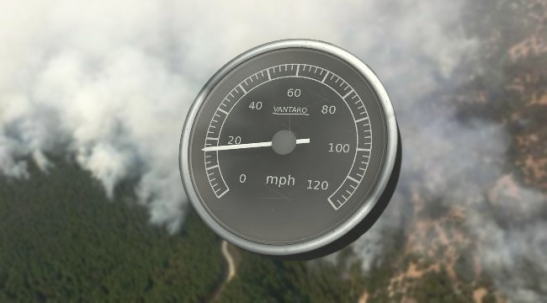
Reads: 16; mph
